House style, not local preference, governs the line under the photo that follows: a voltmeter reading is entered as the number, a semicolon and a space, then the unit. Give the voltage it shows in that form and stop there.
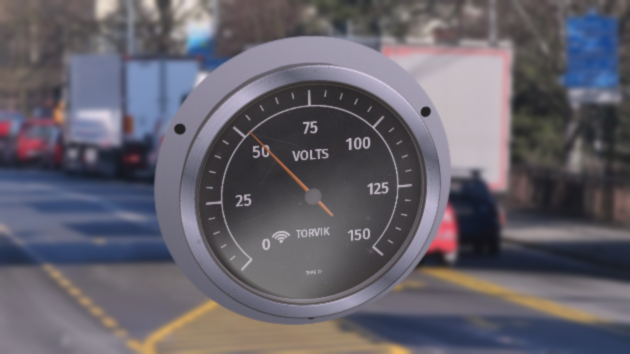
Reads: 52.5; V
